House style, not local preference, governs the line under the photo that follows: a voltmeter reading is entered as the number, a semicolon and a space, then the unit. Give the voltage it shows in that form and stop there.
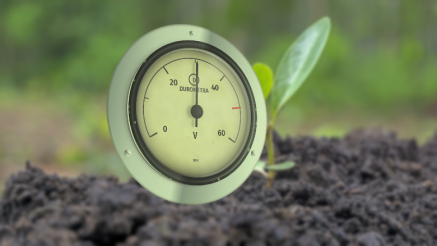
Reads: 30; V
